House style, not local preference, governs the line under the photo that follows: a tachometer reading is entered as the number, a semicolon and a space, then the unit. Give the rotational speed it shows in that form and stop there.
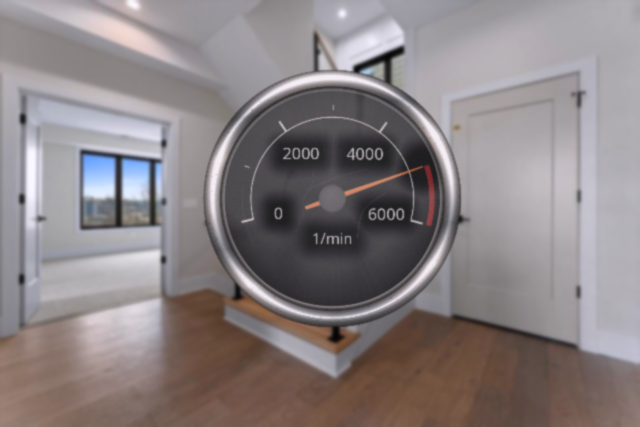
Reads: 5000; rpm
